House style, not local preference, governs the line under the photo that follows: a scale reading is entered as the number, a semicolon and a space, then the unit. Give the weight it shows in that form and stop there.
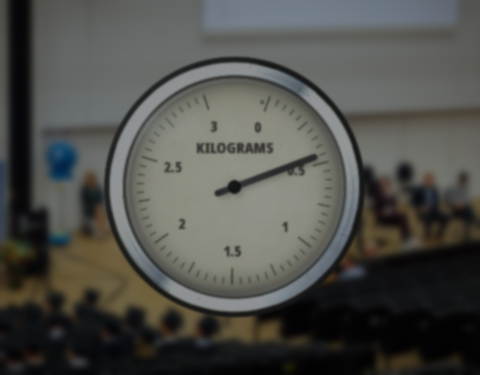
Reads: 0.45; kg
